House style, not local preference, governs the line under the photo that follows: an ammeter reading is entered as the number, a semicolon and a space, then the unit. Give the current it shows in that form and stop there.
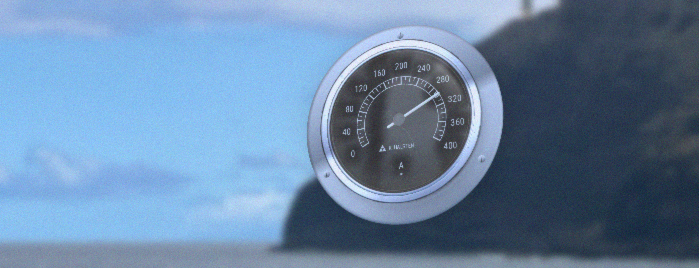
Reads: 300; A
